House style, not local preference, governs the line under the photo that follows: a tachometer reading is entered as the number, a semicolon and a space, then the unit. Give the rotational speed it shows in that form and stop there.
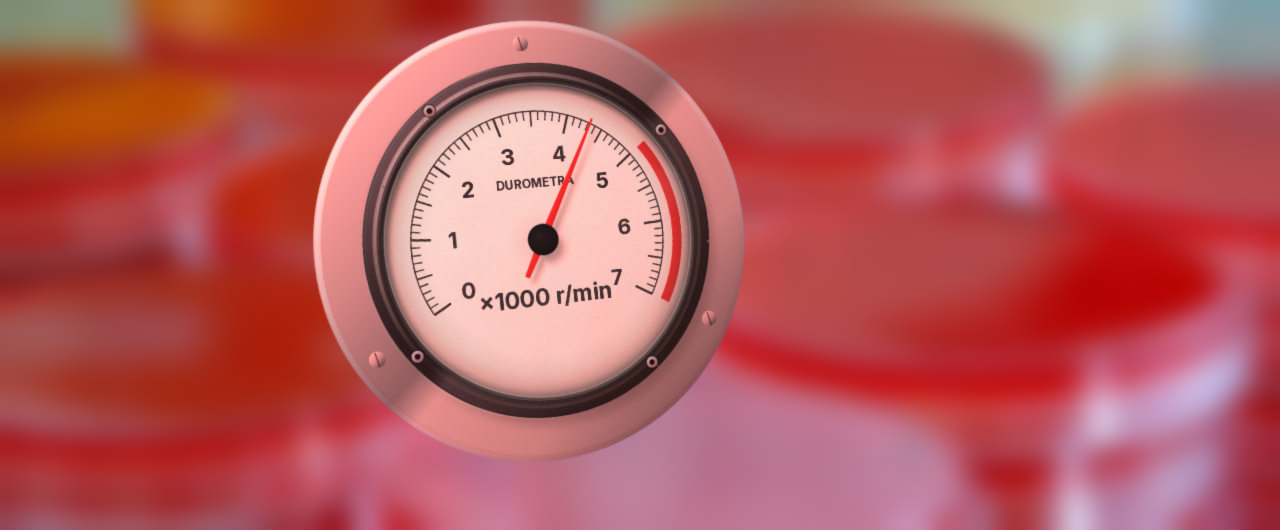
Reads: 4300; rpm
